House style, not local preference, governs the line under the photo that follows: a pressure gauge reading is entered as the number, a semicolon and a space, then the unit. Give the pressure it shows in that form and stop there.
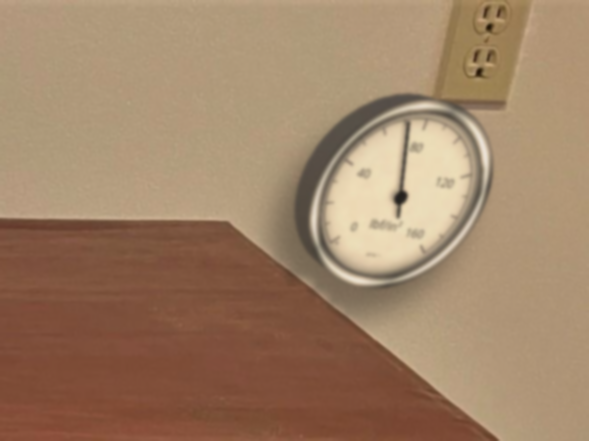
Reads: 70; psi
